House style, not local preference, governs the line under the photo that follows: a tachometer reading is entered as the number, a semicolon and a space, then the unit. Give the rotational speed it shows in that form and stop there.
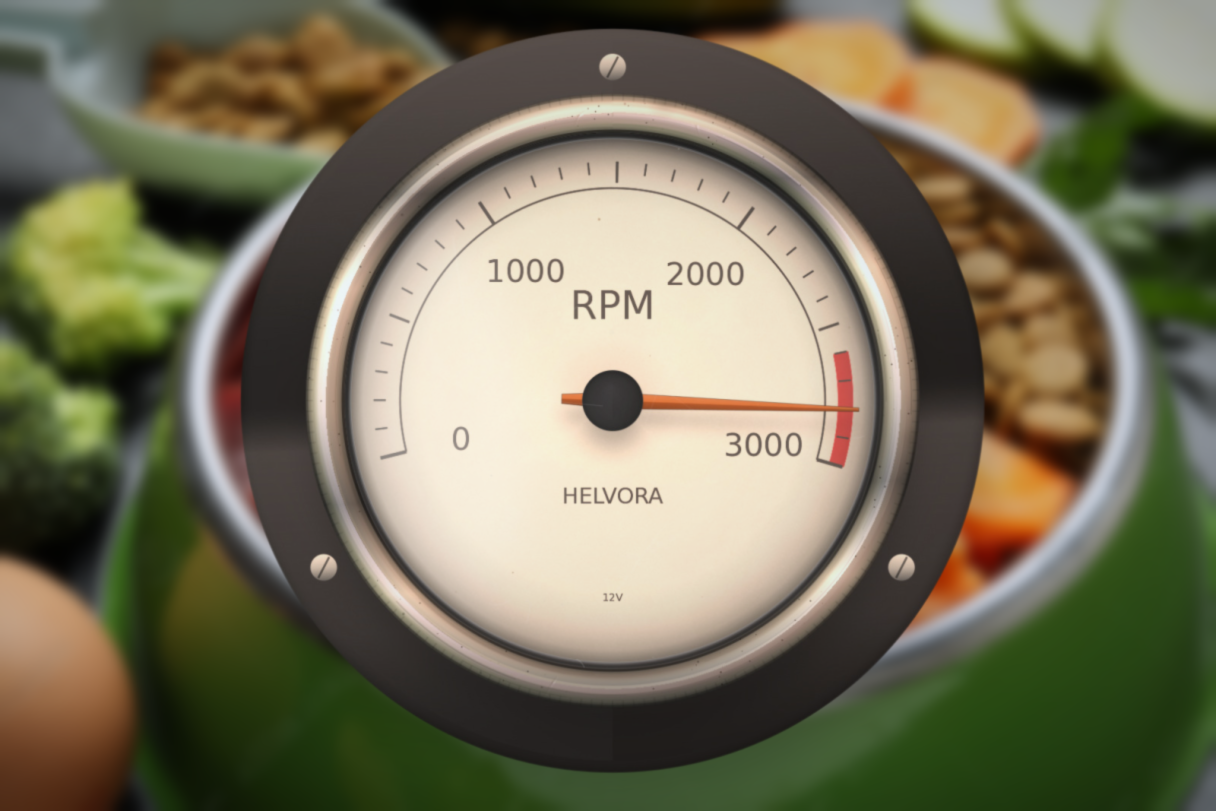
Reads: 2800; rpm
